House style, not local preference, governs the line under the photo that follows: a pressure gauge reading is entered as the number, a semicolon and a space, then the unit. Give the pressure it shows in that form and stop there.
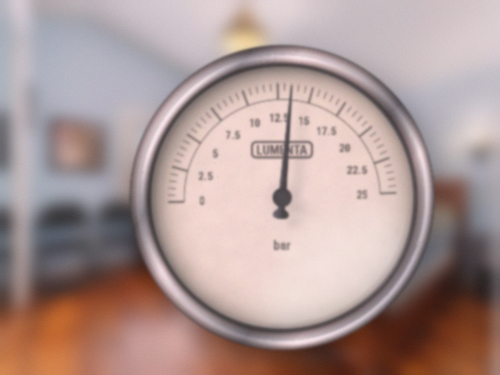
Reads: 13.5; bar
